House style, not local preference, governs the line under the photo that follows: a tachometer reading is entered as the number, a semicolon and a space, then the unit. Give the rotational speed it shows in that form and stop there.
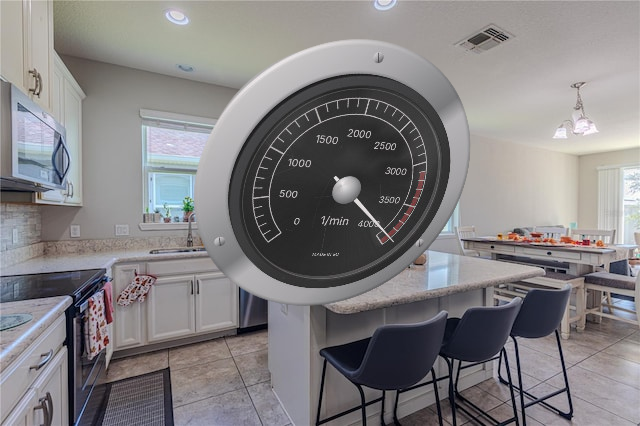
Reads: 3900; rpm
